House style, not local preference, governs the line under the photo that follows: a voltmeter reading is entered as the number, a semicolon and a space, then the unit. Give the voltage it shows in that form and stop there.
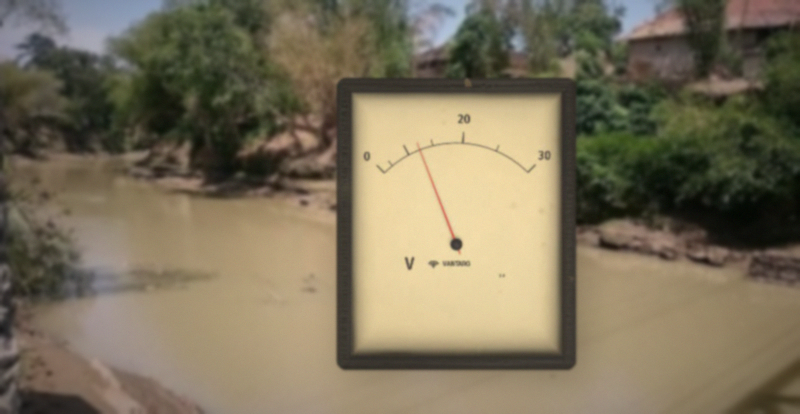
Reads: 12.5; V
